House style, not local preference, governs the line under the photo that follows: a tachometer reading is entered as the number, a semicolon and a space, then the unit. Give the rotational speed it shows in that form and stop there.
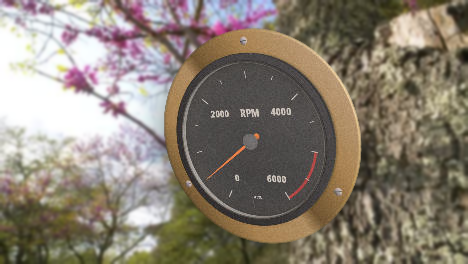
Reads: 500; rpm
